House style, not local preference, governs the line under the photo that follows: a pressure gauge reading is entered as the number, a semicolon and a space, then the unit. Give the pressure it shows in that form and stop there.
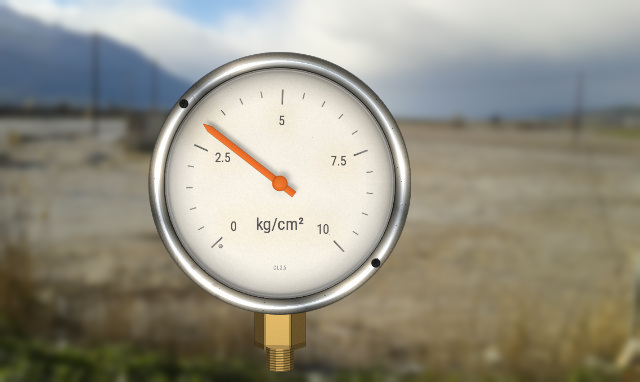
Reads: 3; kg/cm²
